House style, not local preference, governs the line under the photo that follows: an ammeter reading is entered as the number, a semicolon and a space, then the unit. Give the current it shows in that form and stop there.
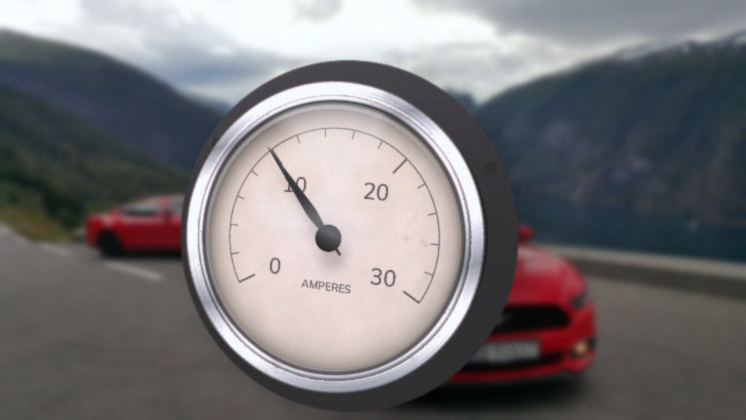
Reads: 10; A
